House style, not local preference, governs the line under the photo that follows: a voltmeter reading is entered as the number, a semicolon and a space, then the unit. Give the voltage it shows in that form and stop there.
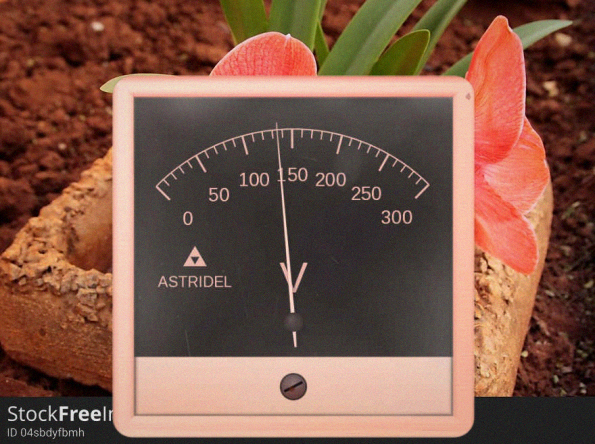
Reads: 135; V
